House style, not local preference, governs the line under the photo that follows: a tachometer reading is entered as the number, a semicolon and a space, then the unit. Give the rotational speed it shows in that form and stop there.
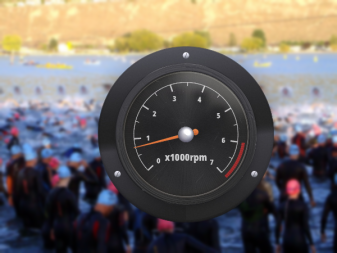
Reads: 750; rpm
